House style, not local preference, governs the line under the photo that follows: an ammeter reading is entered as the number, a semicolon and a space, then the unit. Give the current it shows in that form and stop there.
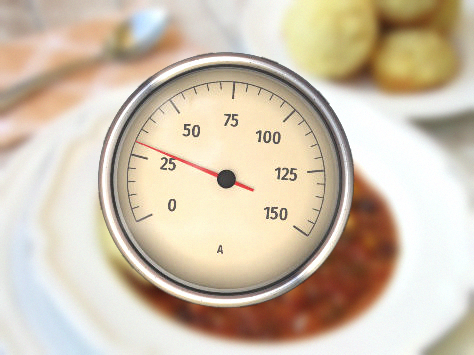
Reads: 30; A
